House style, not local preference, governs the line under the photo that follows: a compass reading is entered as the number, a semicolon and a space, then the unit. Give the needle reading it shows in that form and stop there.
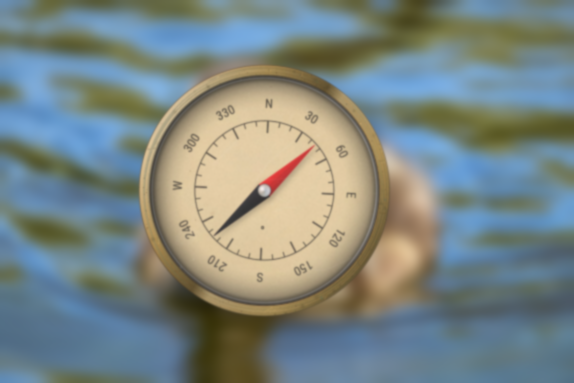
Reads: 45; °
